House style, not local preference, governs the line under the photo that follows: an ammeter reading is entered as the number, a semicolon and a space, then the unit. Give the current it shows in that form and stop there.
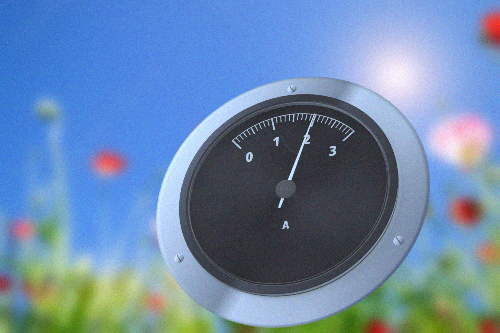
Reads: 2; A
